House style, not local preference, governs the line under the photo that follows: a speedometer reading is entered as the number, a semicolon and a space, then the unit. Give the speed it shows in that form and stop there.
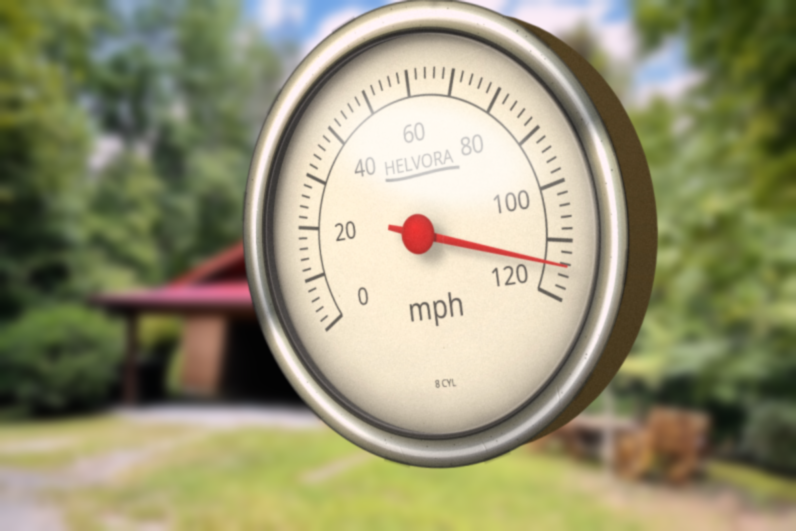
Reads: 114; mph
